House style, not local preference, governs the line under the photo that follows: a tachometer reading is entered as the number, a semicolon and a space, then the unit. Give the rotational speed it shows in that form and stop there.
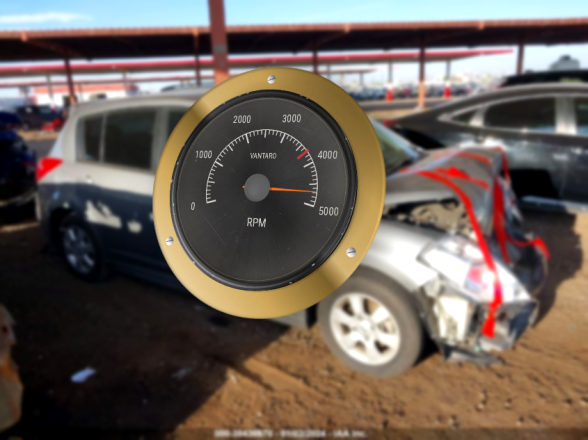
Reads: 4700; rpm
